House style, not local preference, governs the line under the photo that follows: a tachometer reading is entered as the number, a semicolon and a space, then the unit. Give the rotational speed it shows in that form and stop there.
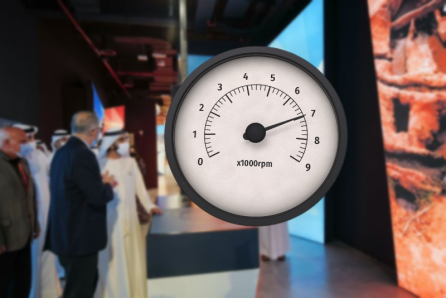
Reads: 7000; rpm
